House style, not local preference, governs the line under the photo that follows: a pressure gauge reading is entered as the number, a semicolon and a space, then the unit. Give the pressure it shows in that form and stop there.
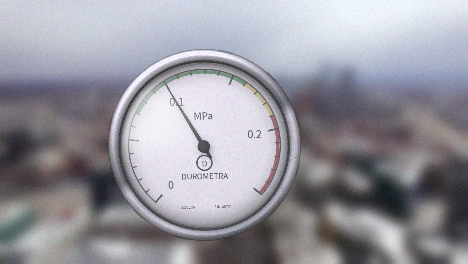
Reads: 0.1; MPa
